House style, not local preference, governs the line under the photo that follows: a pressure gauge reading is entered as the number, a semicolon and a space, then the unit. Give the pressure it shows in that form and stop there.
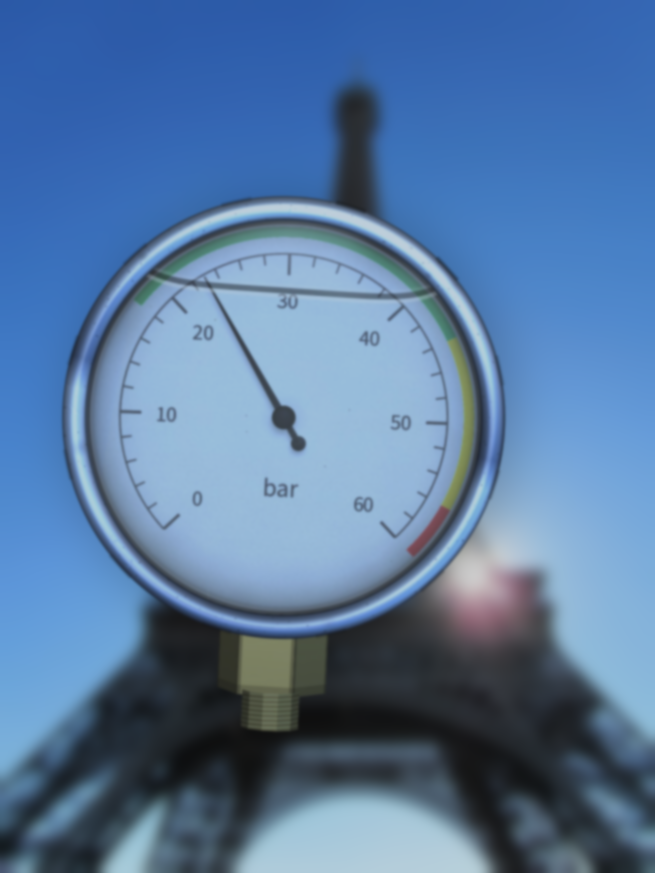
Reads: 23; bar
